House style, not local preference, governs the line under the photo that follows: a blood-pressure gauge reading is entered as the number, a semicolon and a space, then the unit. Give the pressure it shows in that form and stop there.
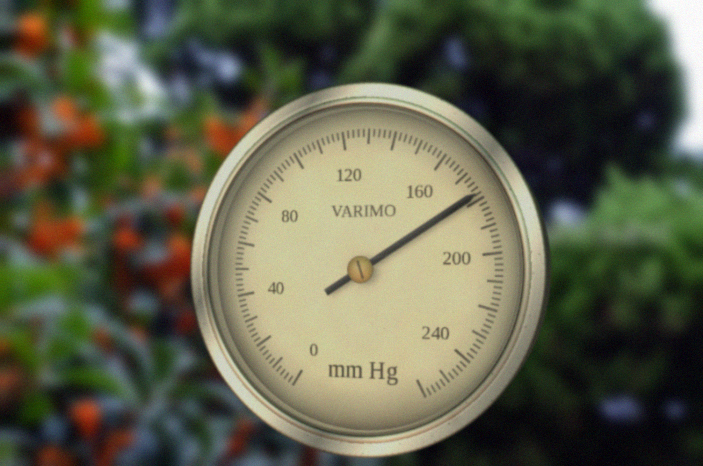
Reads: 178; mmHg
